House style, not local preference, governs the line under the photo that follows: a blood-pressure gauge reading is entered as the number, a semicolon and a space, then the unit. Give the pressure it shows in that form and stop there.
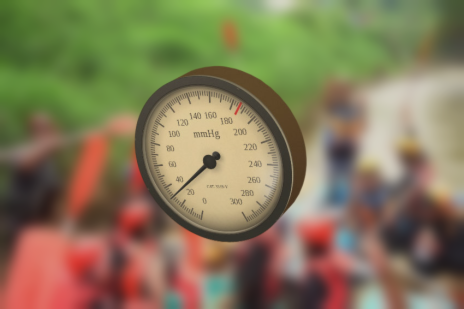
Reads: 30; mmHg
